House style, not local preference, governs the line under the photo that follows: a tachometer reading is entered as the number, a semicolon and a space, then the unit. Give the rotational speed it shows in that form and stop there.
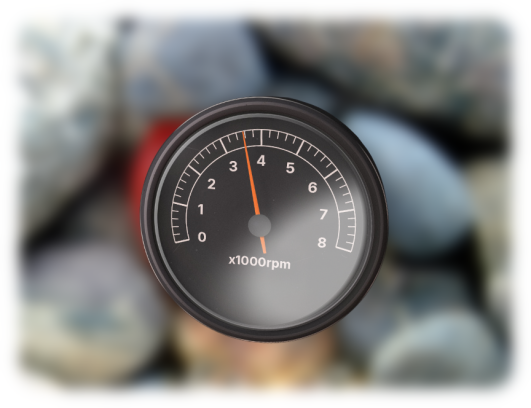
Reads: 3600; rpm
